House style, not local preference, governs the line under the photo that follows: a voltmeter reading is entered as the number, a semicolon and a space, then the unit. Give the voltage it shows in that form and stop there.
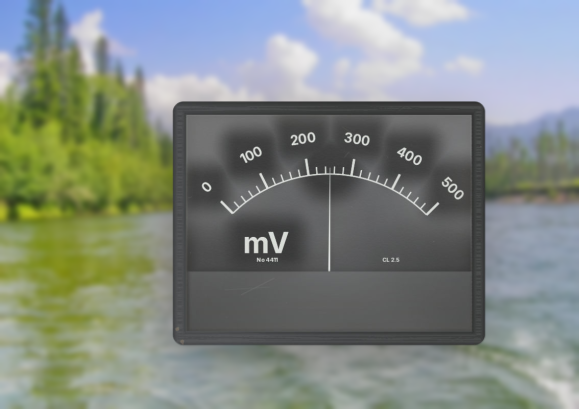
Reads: 250; mV
